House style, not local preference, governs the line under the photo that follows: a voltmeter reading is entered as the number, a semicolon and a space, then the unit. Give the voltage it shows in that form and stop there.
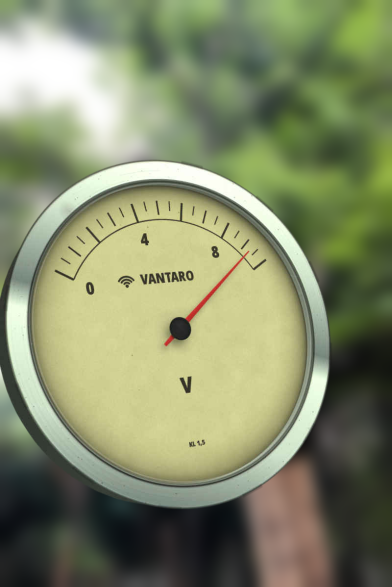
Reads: 9.25; V
